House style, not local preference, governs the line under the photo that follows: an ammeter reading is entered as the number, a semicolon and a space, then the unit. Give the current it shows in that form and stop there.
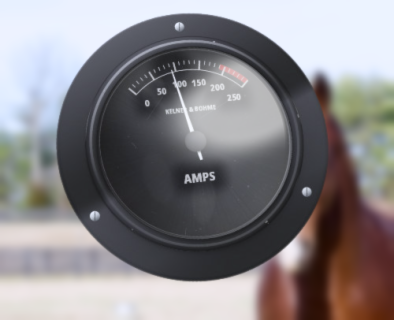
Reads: 90; A
